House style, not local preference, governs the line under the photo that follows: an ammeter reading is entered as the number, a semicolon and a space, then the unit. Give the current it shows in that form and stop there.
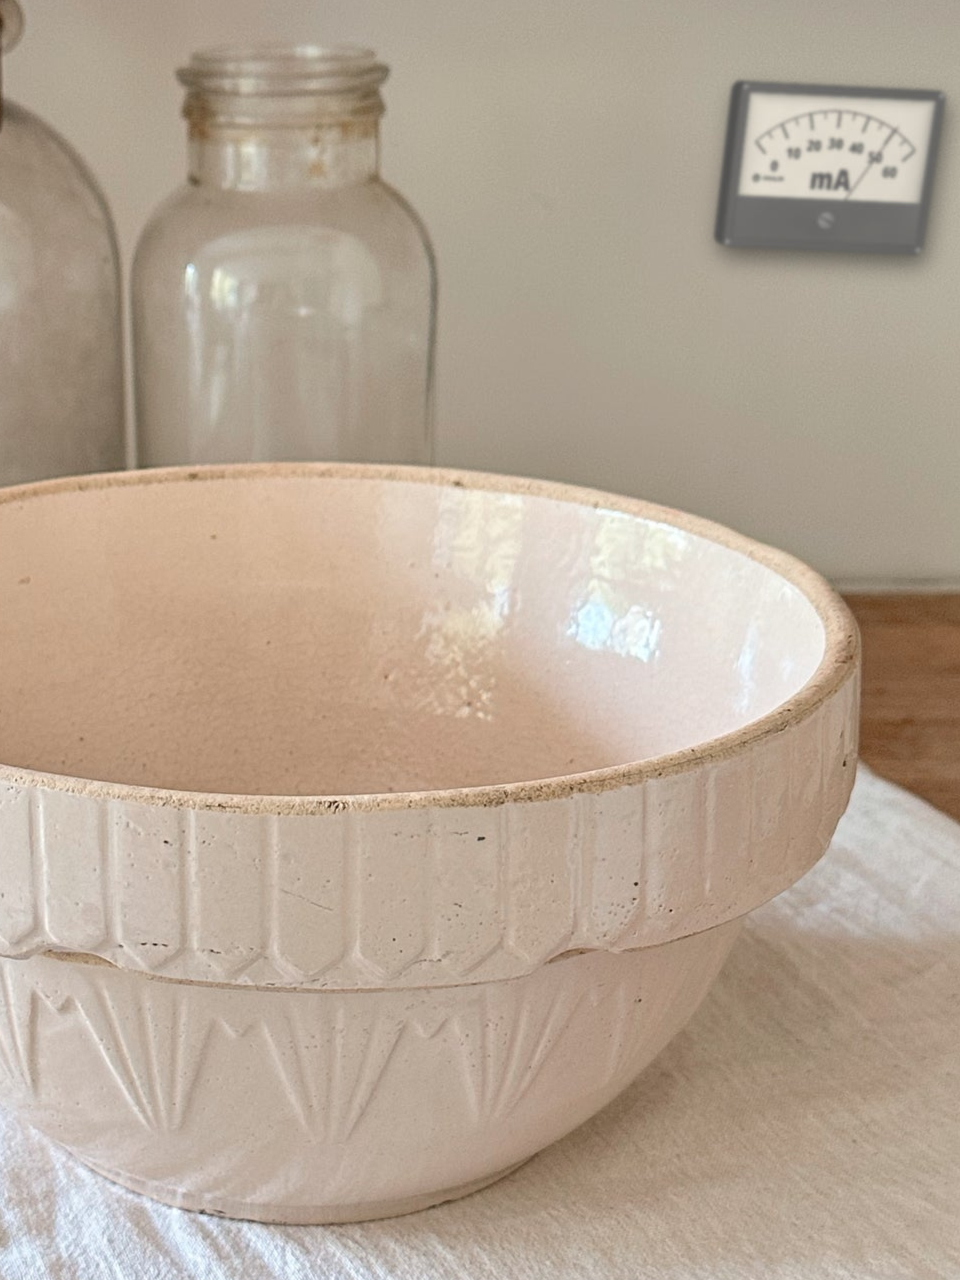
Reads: 50; mA
